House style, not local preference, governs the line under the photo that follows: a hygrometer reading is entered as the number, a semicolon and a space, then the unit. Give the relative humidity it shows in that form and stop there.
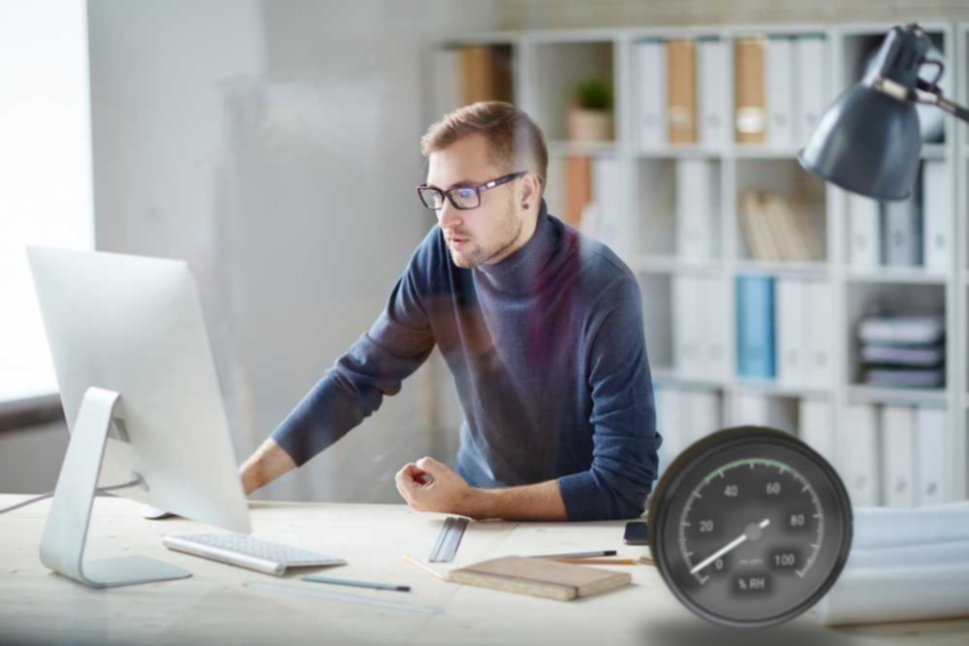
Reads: 5; %
